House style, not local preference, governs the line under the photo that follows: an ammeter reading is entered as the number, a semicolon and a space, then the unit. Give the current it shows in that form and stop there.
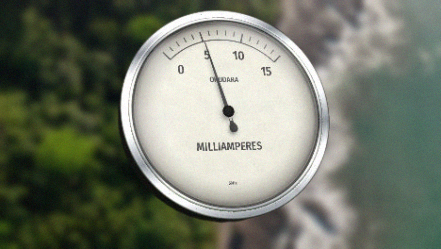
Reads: 5; mA
